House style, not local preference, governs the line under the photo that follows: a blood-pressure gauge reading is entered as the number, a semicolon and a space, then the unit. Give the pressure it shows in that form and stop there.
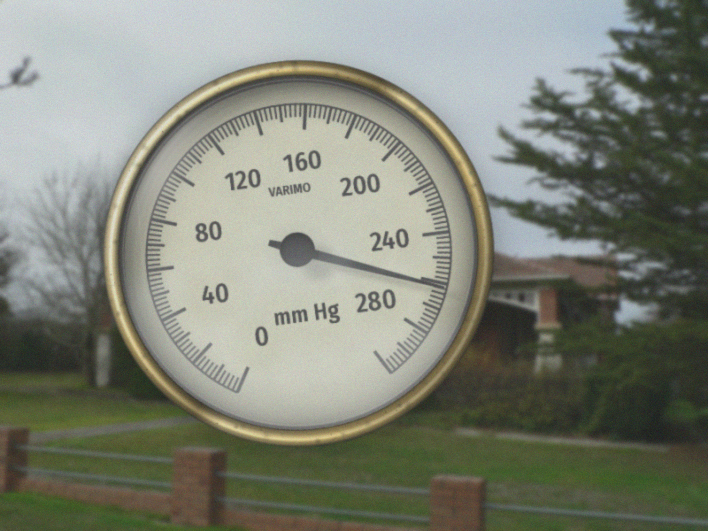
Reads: 262; mmHg
